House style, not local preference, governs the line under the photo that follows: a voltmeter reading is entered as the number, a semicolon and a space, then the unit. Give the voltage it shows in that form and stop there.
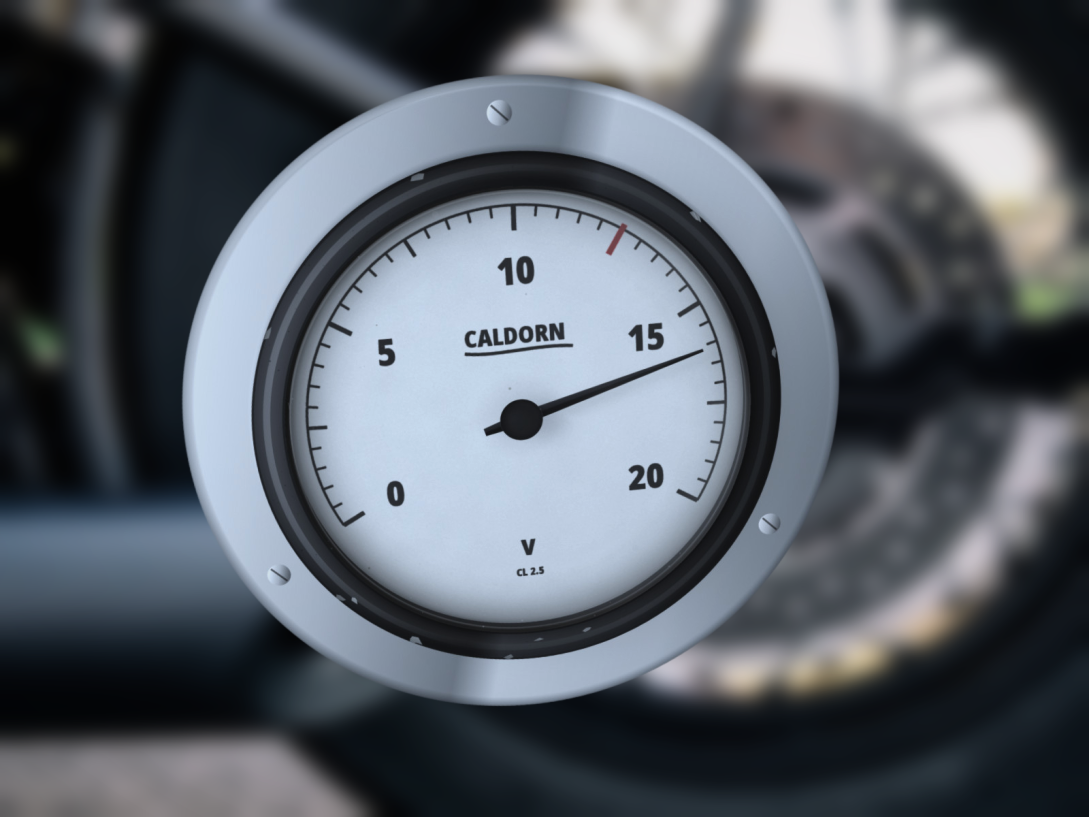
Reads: 16; V
